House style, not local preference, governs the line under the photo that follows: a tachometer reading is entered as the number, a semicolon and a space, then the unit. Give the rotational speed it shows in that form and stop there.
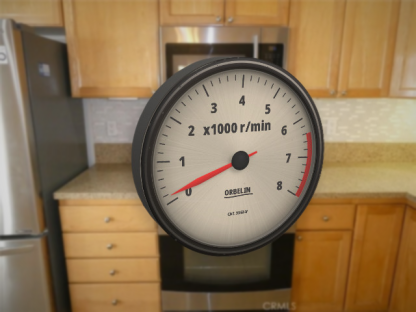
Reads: 200; rpm
